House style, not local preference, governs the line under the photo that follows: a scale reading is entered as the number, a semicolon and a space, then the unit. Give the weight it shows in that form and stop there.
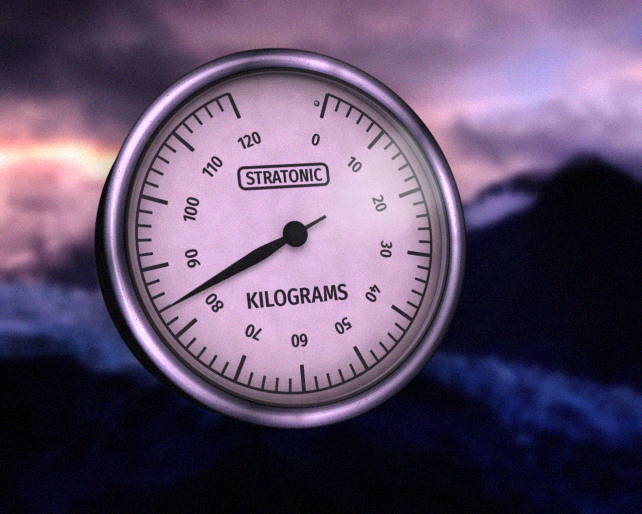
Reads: 84; kg
